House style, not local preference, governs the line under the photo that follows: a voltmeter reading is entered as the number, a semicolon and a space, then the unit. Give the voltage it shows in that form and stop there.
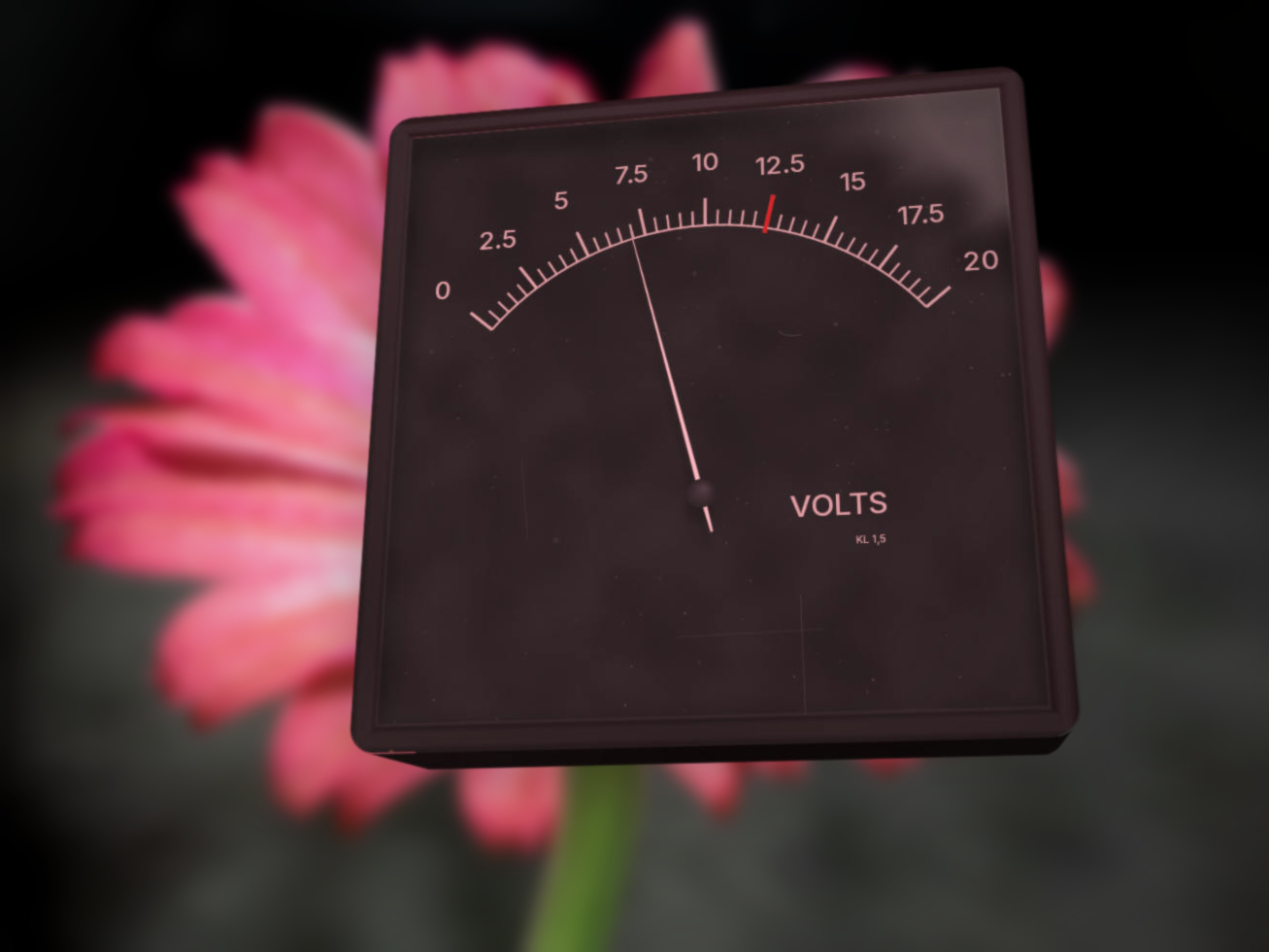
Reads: 7; V
